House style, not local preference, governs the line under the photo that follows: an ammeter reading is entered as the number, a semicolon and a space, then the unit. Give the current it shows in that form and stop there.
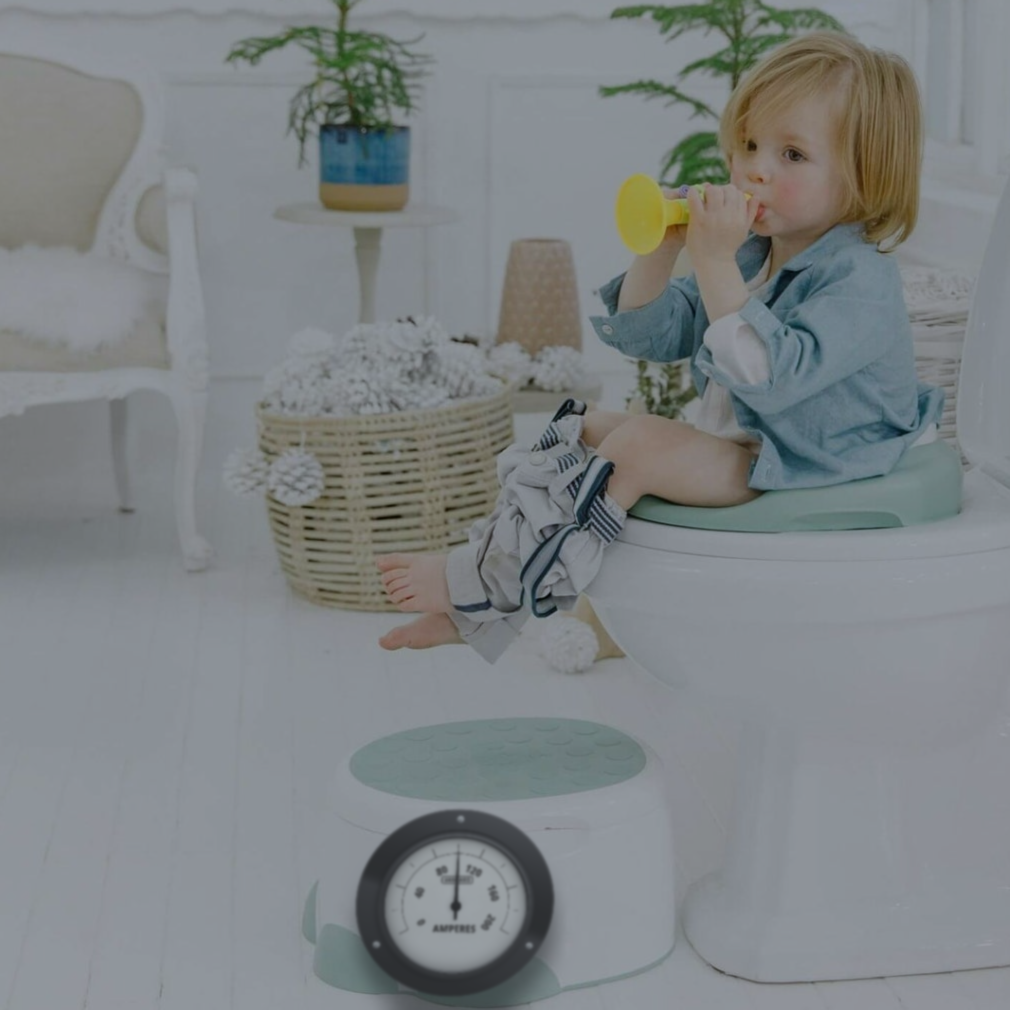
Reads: 100; A
